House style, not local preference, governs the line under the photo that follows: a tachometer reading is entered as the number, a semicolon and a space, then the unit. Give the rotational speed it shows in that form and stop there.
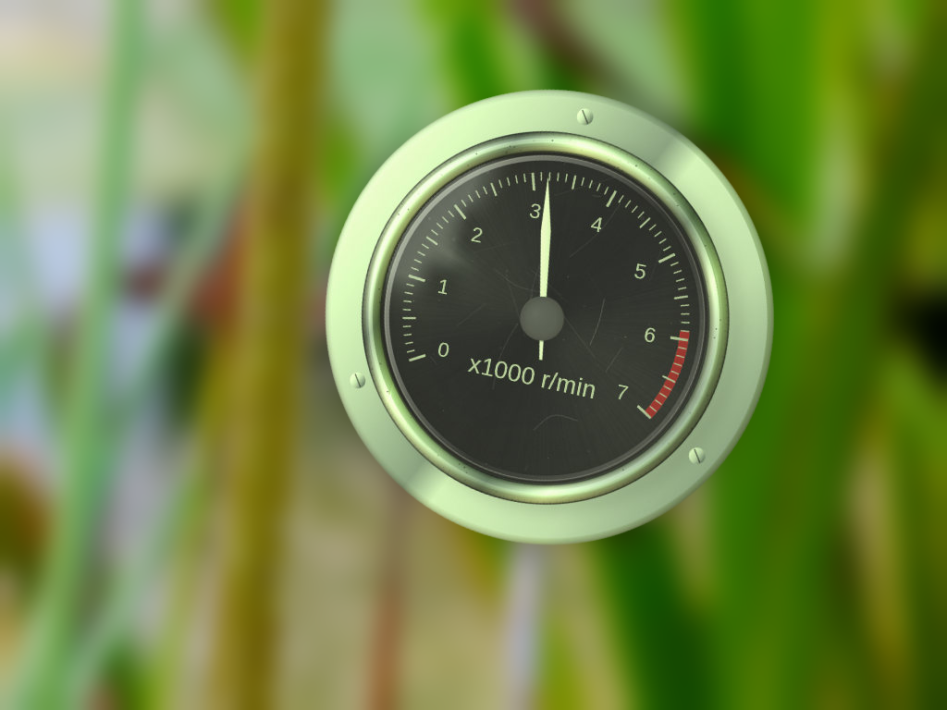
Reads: 3200; rpm
